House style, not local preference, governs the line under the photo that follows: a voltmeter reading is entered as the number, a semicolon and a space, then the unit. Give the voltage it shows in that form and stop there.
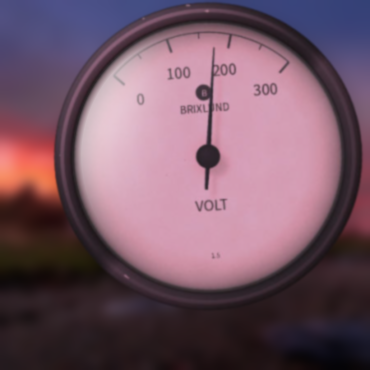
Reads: 175; V
